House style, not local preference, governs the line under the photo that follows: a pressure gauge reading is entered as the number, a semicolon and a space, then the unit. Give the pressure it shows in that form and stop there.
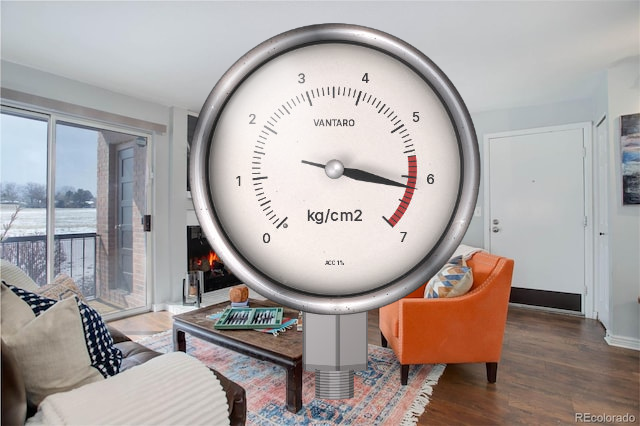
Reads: 6.2; kg/cm²
